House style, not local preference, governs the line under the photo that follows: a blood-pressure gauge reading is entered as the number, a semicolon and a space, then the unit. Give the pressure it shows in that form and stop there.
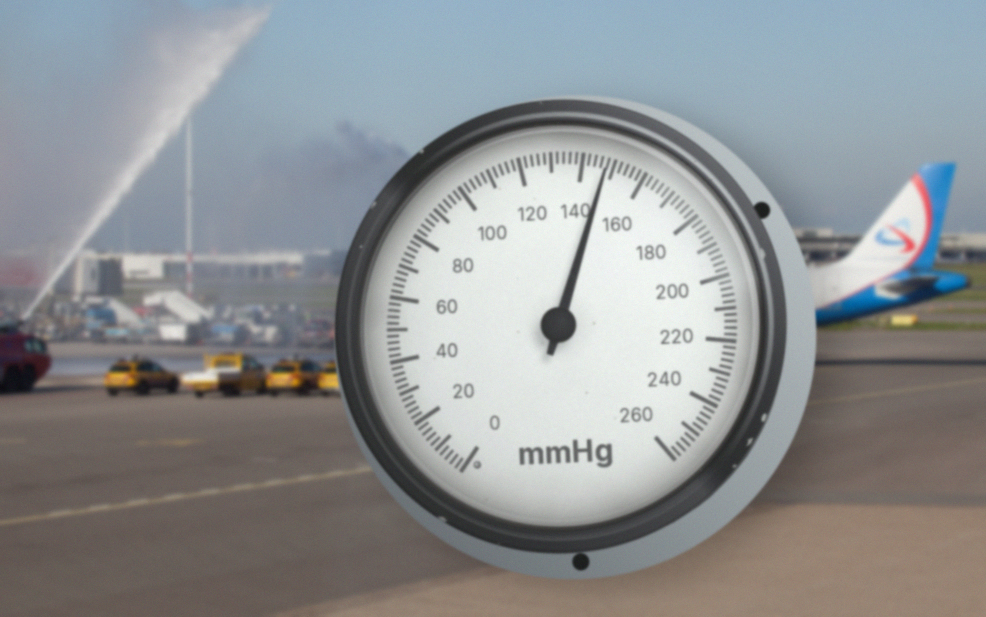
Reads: 148; mmHg
